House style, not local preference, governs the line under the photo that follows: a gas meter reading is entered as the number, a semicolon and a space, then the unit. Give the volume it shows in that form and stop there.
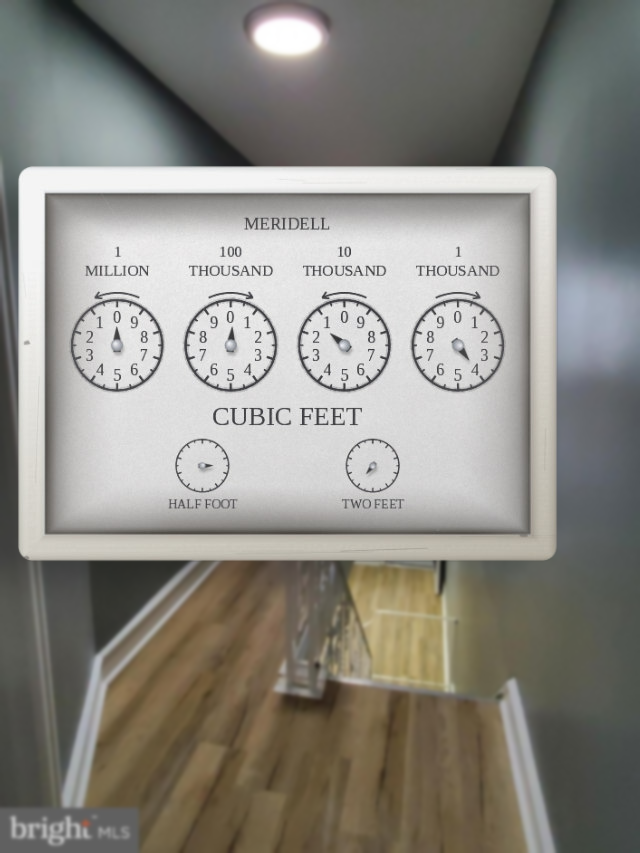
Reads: 1400; ft³
